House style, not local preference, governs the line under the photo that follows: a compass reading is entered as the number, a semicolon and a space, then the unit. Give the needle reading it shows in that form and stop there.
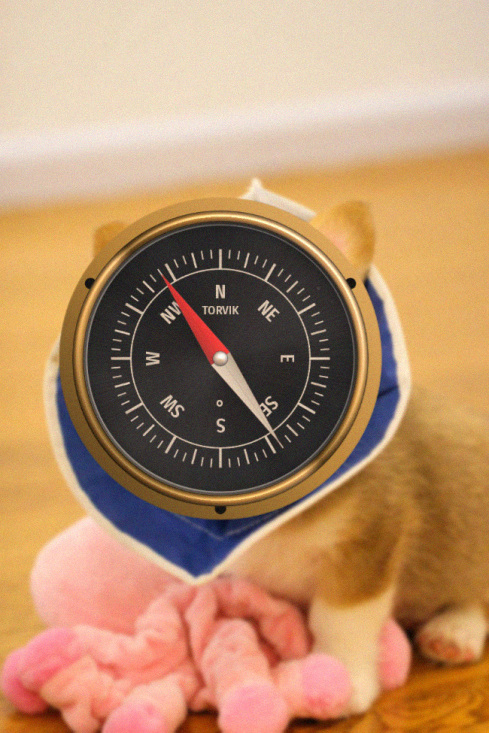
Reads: 325; °
